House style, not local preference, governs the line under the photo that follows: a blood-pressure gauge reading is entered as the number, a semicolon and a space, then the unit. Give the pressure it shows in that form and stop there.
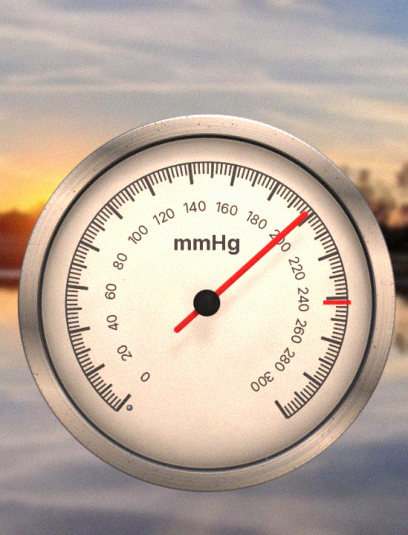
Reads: 198; mmHg
